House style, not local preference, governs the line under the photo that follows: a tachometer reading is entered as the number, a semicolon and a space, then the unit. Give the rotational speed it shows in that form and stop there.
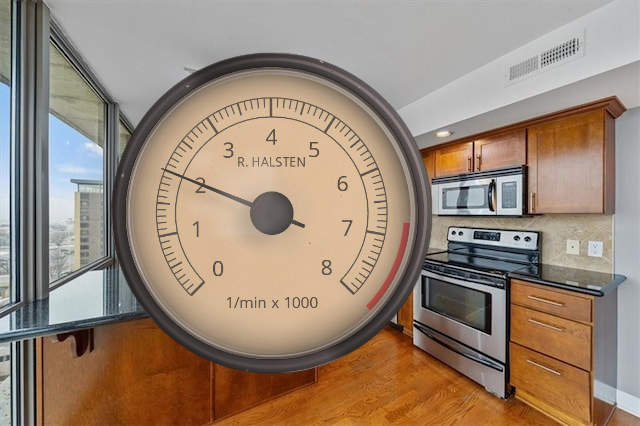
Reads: 2000; rpm
